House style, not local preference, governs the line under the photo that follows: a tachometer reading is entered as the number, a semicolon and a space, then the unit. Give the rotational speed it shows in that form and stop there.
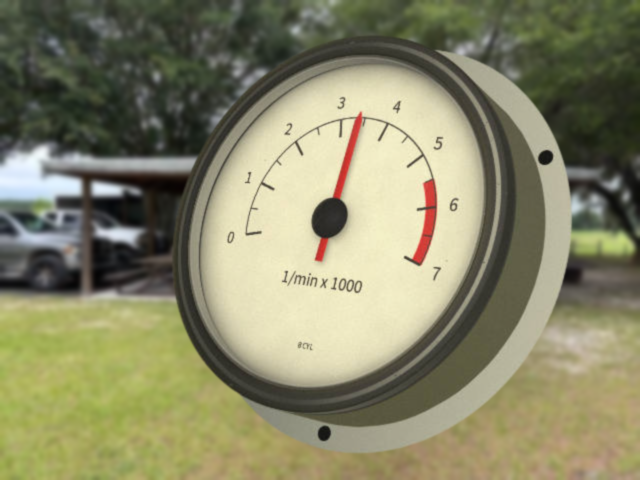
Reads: 3500; rpm
